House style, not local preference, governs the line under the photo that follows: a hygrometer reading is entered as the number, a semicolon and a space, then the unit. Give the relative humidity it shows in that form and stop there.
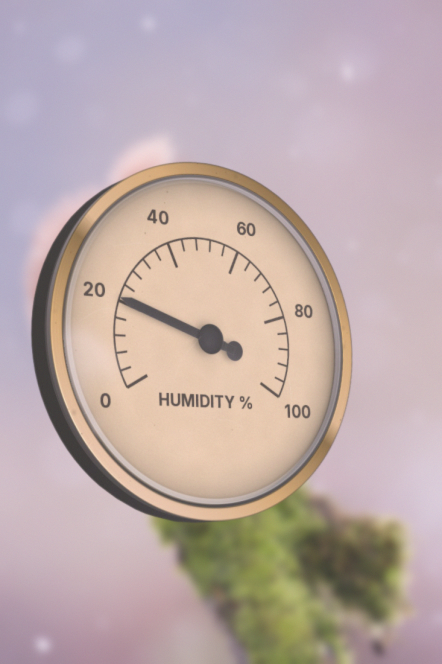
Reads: 20; %
